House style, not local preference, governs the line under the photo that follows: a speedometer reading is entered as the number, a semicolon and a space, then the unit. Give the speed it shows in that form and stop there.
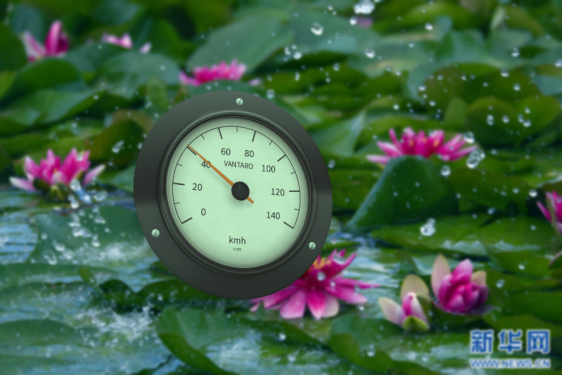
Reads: 40; km/h
